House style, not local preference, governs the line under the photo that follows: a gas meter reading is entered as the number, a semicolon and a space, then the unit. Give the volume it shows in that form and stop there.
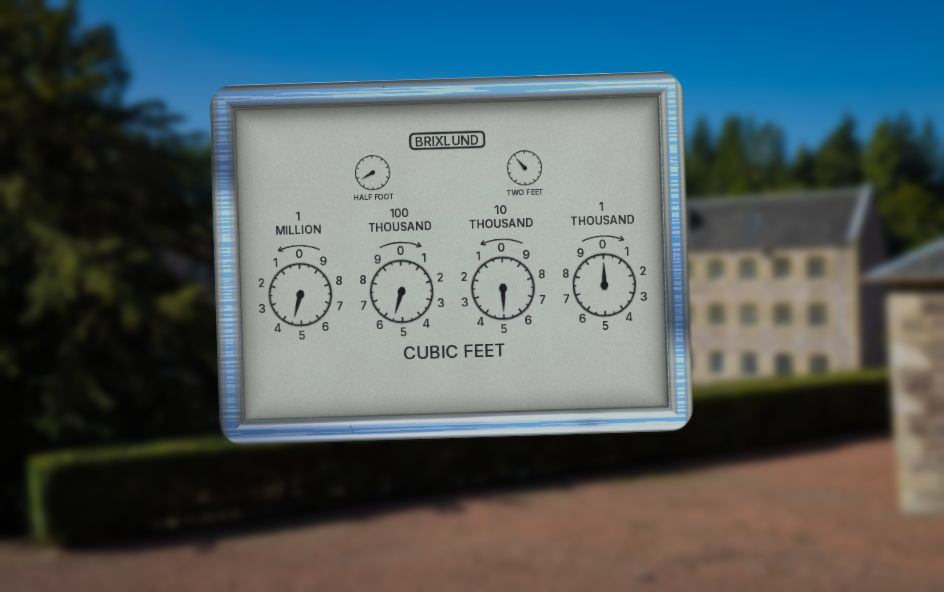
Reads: 455000; ft³
